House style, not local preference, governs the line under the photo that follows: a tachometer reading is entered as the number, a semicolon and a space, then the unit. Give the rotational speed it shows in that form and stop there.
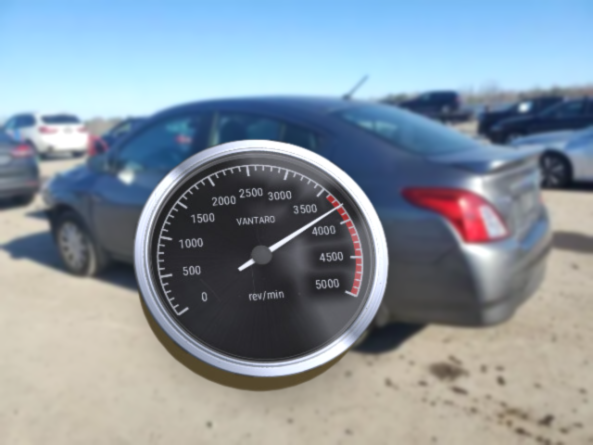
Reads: 3800; rpm
